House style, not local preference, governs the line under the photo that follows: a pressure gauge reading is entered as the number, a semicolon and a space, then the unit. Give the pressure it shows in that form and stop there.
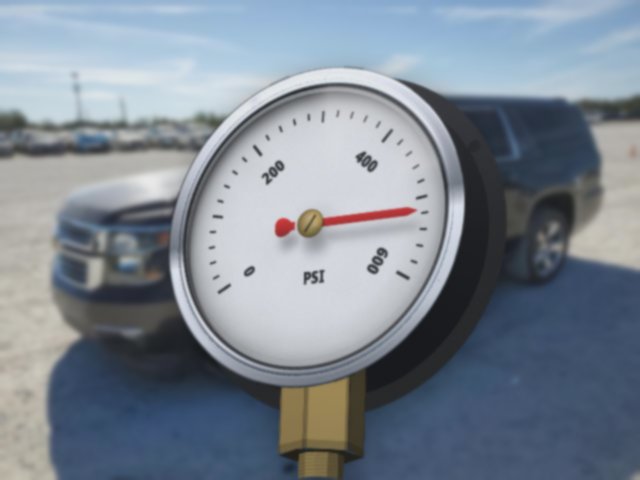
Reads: 520; psi
